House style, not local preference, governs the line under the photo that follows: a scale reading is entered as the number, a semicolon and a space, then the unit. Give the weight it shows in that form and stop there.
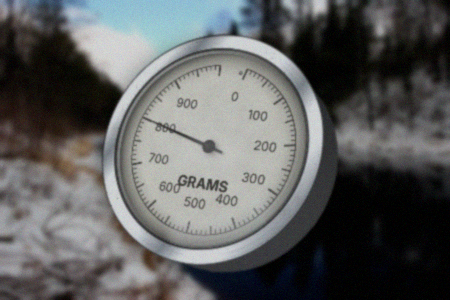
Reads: 800; g
